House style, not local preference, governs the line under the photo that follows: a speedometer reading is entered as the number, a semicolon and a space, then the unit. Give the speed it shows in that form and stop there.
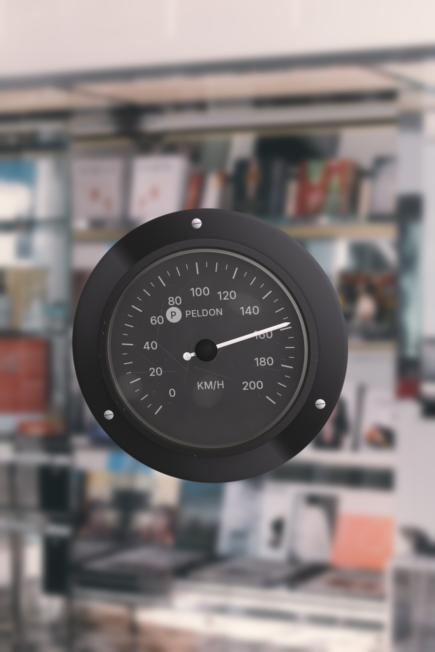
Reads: 157.5; km/h
